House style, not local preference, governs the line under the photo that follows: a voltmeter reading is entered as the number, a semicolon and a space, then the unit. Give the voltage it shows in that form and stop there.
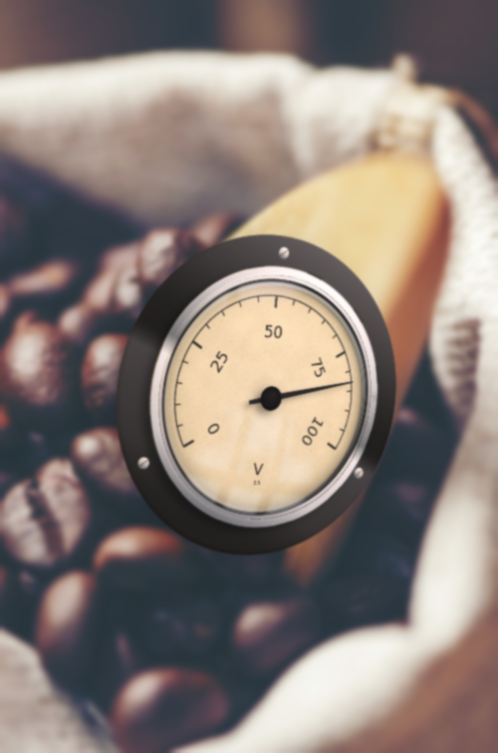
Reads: 82.5; V
